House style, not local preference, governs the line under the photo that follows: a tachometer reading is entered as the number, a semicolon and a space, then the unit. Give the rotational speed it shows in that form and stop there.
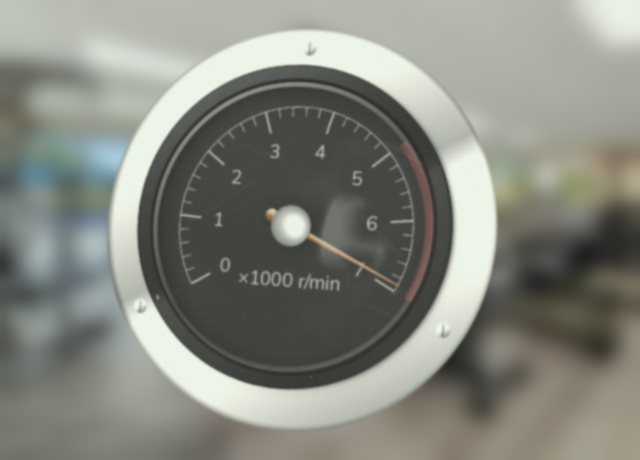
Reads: 6900; rpm
